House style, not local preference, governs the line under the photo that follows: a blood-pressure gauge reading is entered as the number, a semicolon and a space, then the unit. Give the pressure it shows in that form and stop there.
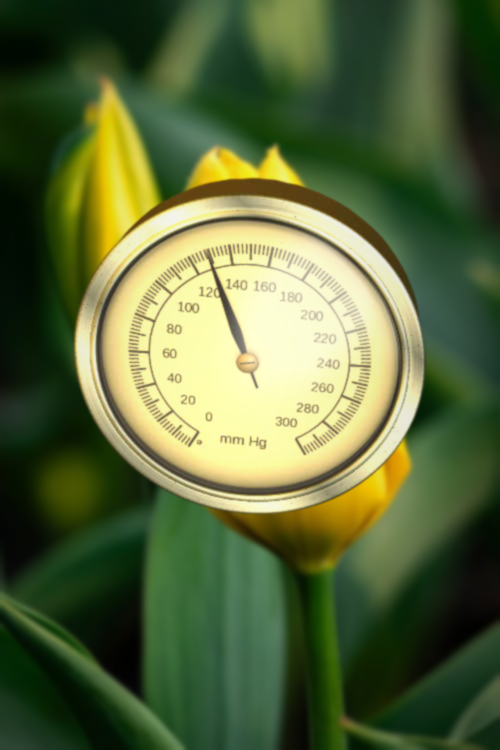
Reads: 130; mmHg
